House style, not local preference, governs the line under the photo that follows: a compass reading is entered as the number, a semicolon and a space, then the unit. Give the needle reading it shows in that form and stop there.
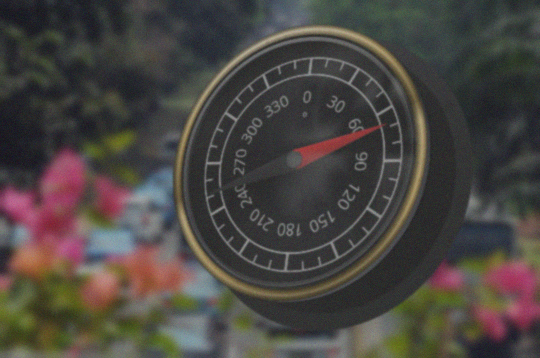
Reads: 70; °
